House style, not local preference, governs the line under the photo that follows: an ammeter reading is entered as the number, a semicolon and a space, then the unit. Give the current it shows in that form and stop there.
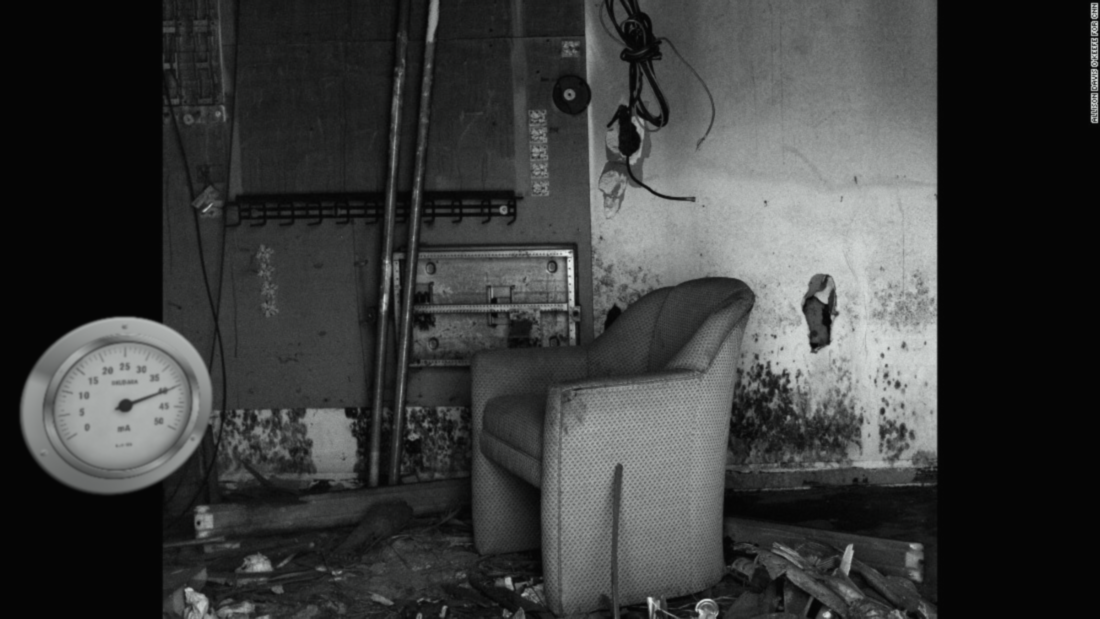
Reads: 40; mA
